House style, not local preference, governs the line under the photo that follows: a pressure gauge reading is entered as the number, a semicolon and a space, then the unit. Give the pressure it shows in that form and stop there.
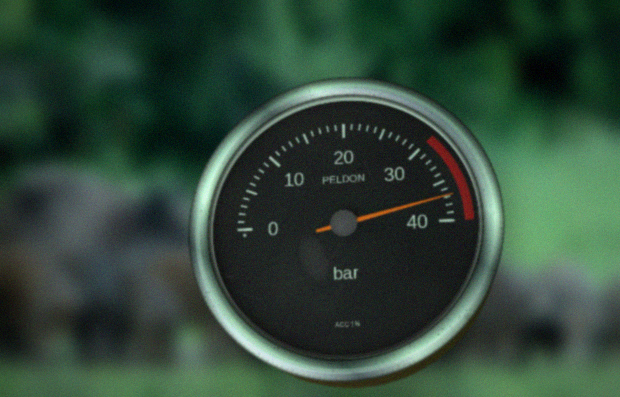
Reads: 37; bar
